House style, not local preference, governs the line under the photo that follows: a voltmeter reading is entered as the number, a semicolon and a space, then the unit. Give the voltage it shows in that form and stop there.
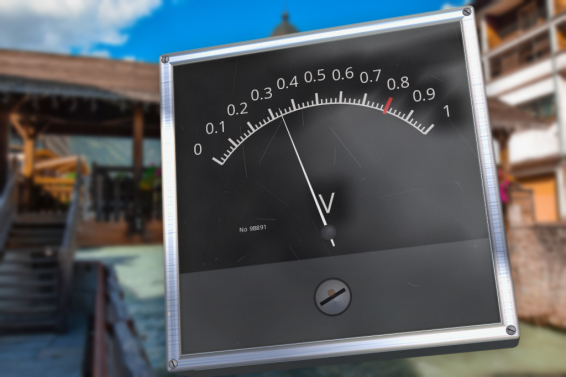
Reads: 0.34; V
